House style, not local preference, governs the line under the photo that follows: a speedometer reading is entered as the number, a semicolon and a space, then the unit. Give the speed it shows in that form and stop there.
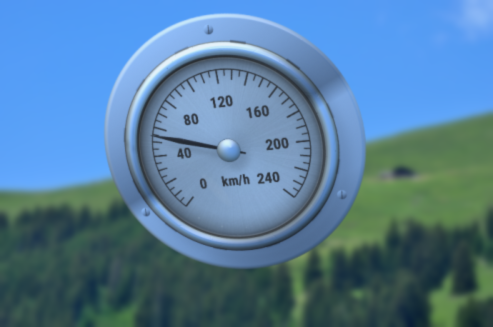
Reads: 55; km/h
